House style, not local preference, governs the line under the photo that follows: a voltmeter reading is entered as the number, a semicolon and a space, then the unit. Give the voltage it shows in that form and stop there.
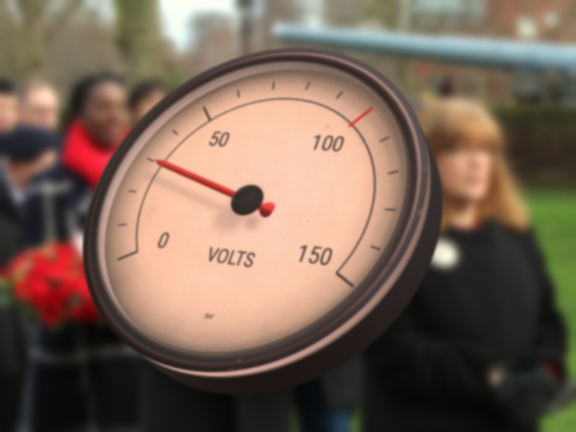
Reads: 30; V
